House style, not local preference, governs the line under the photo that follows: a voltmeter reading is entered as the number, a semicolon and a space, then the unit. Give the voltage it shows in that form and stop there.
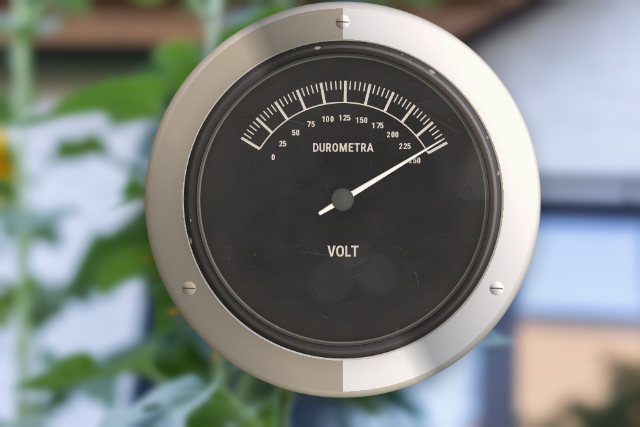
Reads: 245; V
